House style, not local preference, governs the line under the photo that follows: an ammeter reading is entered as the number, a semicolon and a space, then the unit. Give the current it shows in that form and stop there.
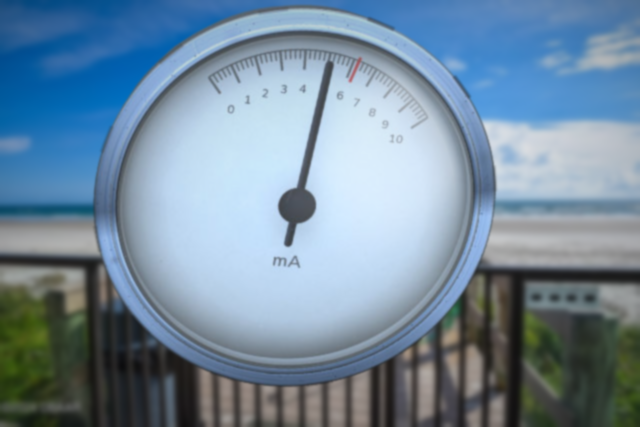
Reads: 5; mA
